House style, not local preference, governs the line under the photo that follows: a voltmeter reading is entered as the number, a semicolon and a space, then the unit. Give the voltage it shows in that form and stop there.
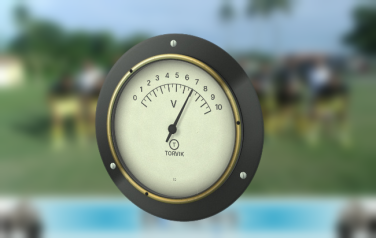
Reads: 7; V
